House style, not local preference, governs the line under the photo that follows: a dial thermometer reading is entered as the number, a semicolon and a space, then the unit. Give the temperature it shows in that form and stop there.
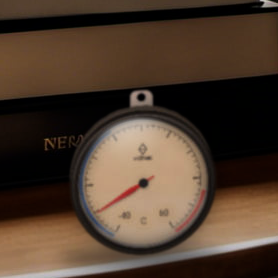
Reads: -30; °C
